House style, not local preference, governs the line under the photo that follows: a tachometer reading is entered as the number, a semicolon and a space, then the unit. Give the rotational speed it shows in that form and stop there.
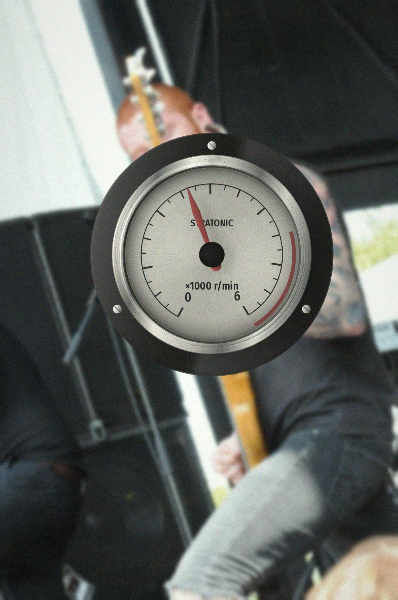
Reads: 2625; rpm
